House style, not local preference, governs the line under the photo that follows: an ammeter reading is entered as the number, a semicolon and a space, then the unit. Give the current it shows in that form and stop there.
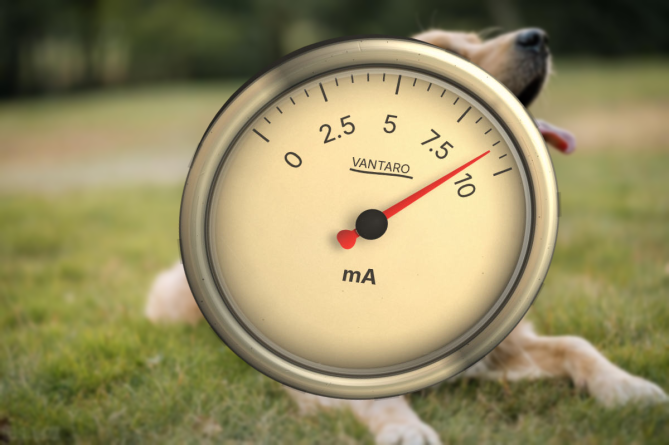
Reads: 9; mA
